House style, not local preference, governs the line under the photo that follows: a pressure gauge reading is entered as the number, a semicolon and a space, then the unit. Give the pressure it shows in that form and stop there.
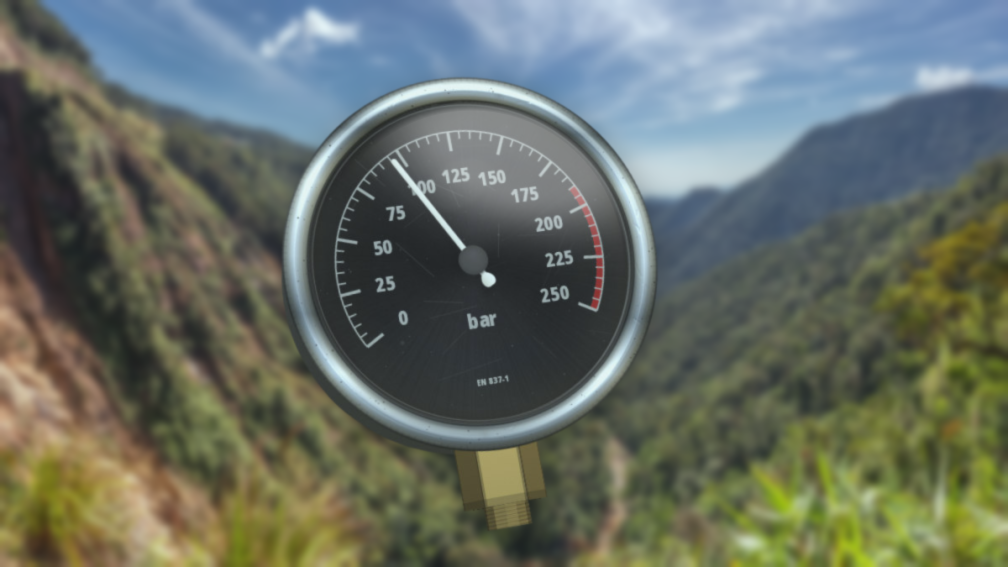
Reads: 95; bar
